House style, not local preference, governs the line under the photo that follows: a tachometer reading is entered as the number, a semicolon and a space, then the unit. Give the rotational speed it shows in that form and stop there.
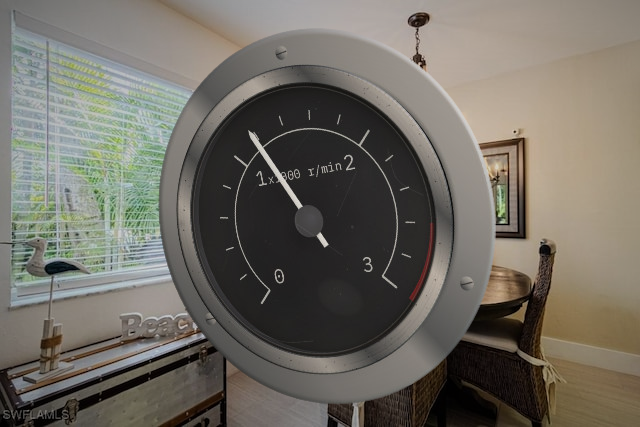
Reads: 1200; rpm
